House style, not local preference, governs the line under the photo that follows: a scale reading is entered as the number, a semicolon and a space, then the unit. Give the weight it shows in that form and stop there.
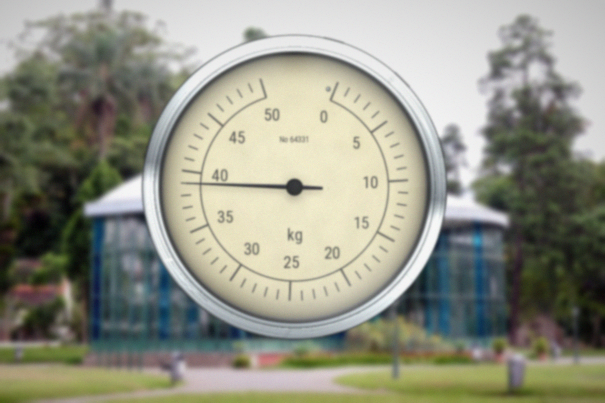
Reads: 39; kg
